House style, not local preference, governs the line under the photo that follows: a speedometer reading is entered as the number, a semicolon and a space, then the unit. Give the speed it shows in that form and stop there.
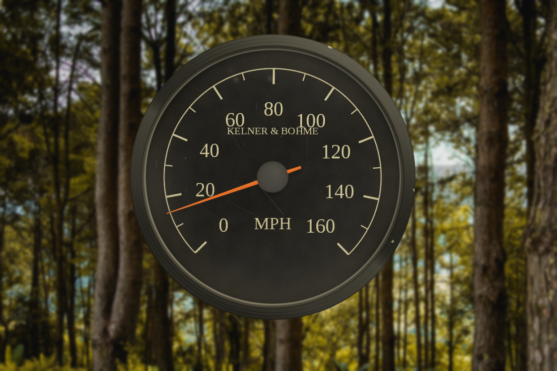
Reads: 15; mph
